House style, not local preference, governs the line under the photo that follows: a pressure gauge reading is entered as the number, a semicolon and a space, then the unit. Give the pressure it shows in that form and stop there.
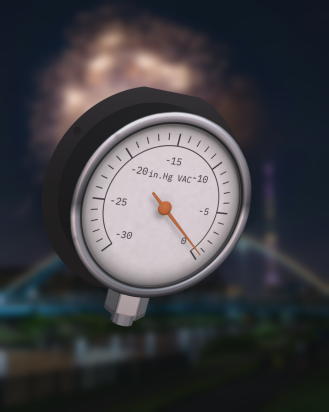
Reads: -0.5; inHg
